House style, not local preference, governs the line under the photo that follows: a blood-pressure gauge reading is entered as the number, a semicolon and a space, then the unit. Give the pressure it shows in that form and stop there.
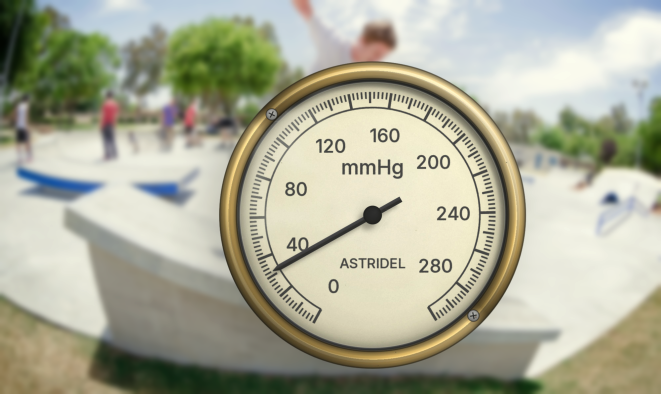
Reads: 32; mmHg
